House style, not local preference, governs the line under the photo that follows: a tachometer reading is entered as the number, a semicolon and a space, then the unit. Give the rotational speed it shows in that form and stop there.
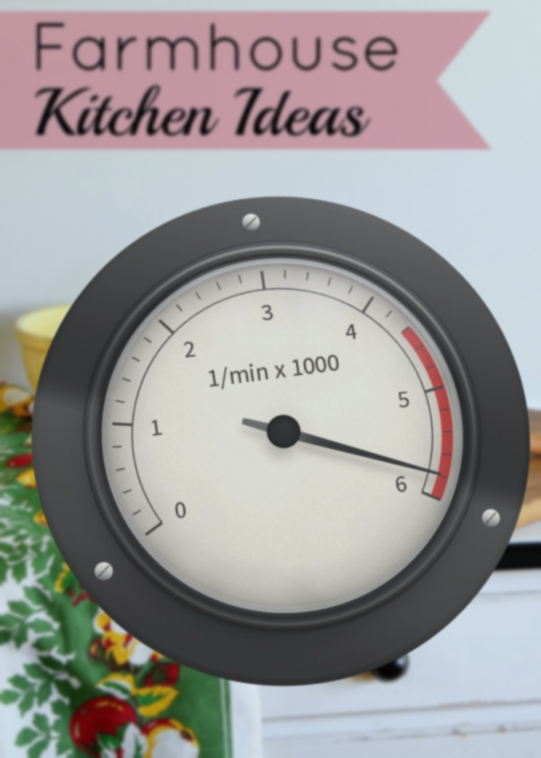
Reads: 5800; rpm
